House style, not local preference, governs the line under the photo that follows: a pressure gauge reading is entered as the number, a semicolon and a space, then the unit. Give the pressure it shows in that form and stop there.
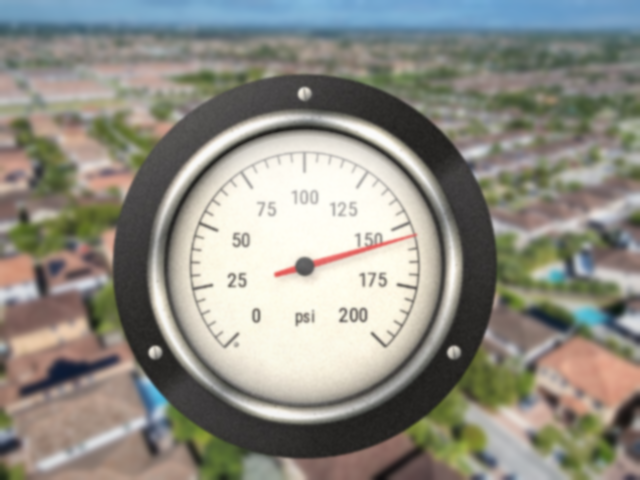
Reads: 155; psi
